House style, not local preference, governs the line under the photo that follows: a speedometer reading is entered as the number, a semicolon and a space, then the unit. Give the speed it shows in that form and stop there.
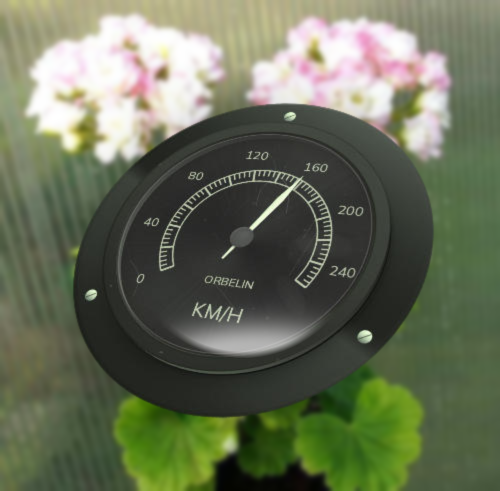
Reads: 160; km/h
